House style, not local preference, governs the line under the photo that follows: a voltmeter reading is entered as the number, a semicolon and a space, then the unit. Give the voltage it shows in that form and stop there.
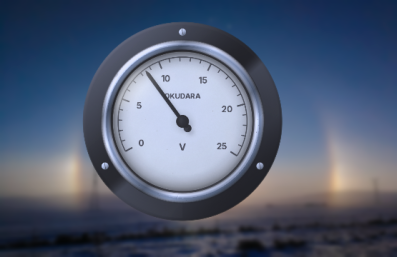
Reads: 8.5; V
